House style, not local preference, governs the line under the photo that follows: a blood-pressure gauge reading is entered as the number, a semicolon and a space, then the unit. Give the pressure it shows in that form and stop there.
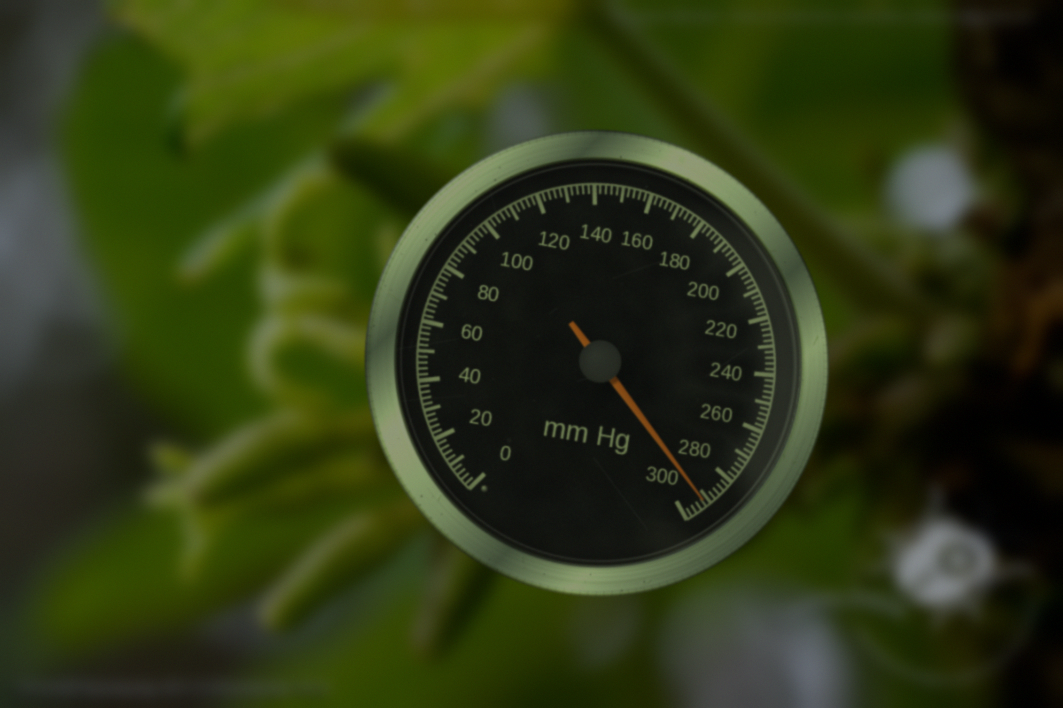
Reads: 292; mmHg
